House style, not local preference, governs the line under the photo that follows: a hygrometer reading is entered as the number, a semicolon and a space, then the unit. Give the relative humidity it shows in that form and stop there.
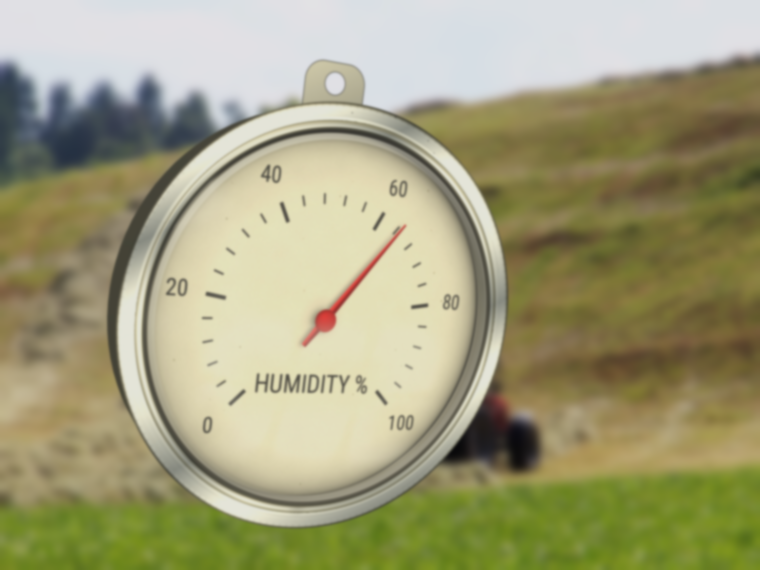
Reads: 64; %
